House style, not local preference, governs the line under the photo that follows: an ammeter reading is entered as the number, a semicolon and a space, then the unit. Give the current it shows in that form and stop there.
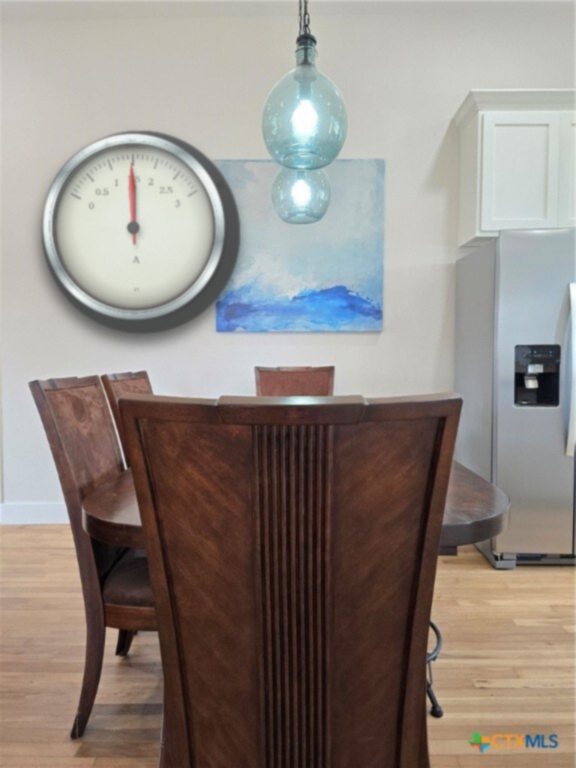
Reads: 1.5; A
